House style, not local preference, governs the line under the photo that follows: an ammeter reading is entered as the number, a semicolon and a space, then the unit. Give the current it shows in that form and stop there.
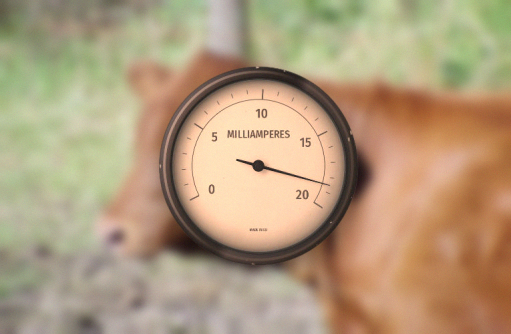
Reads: 18.5; mA
